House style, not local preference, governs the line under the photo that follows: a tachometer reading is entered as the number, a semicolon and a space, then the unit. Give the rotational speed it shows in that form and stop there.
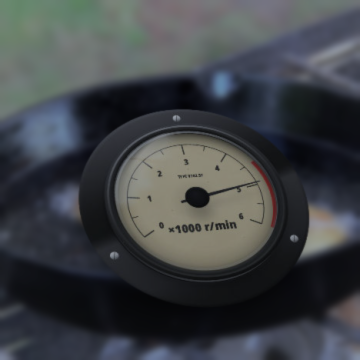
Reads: 5000; rpm
